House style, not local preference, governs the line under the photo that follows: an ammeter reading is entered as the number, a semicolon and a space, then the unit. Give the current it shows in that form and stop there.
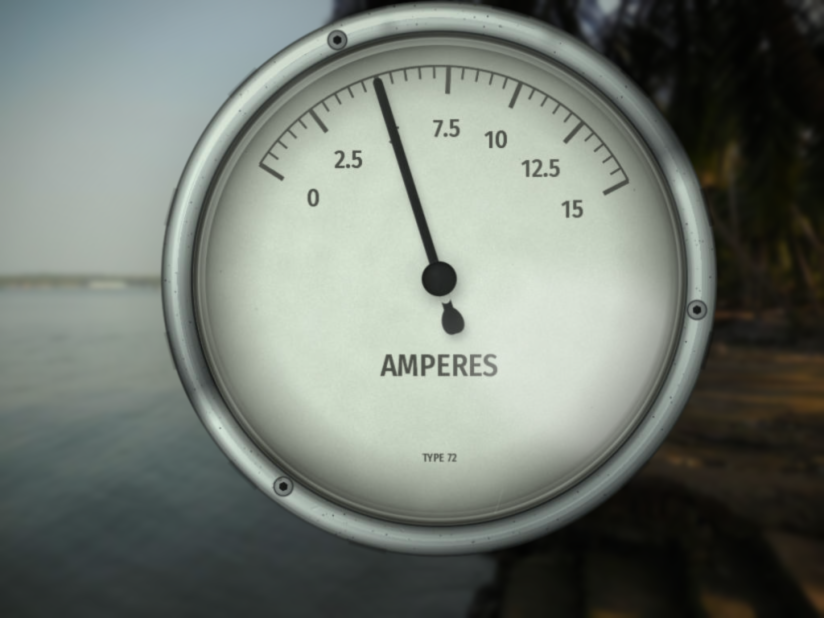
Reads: 5; A
